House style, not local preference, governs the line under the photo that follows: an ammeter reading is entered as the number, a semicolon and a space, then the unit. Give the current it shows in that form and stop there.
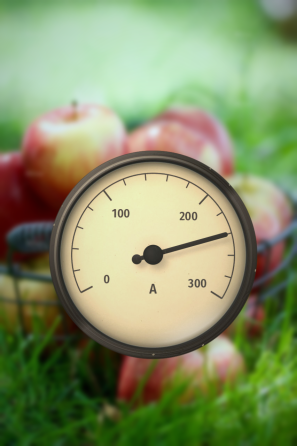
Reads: 240; A
